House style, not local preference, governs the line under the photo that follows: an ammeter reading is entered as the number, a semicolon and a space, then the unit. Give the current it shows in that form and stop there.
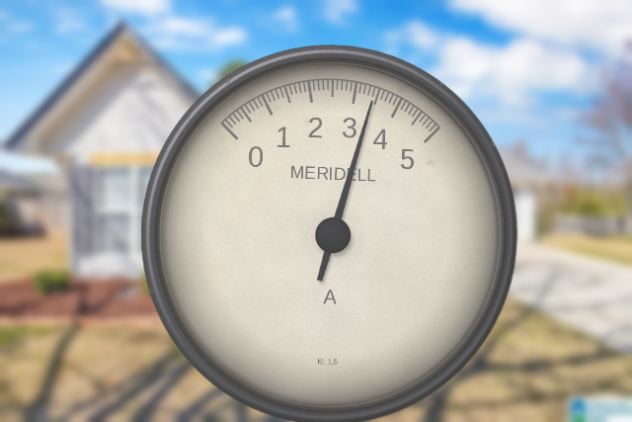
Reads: 3.4; A
